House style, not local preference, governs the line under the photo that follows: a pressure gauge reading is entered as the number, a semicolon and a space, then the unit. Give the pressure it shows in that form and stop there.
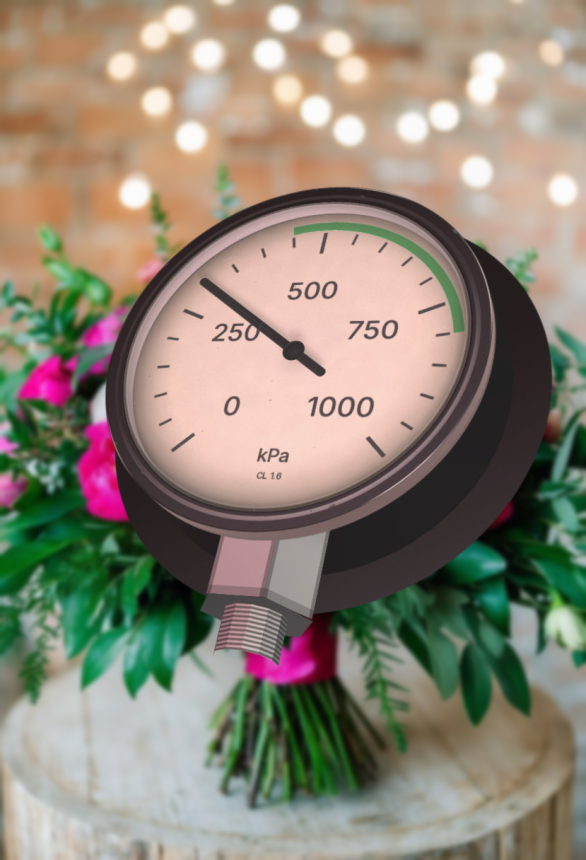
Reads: 300; kPa
